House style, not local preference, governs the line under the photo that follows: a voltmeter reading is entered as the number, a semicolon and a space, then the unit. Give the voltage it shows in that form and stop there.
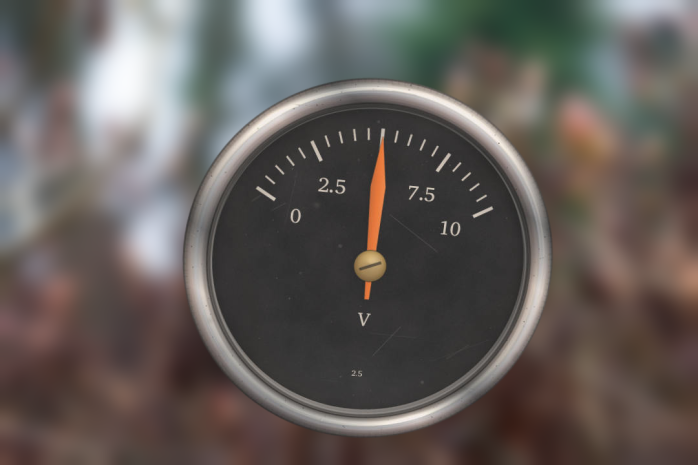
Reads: 5; V
